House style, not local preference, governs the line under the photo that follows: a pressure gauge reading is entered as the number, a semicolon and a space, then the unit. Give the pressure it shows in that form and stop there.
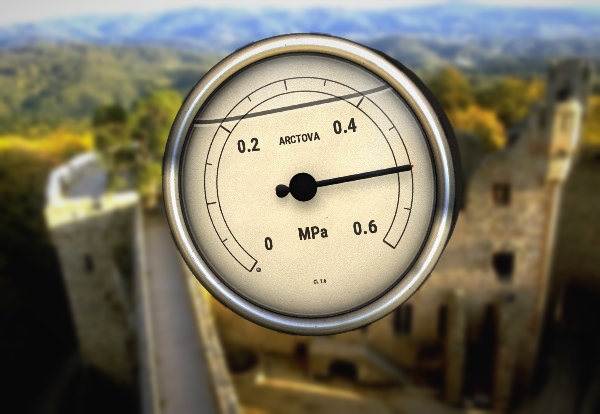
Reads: 0.5; MPa
